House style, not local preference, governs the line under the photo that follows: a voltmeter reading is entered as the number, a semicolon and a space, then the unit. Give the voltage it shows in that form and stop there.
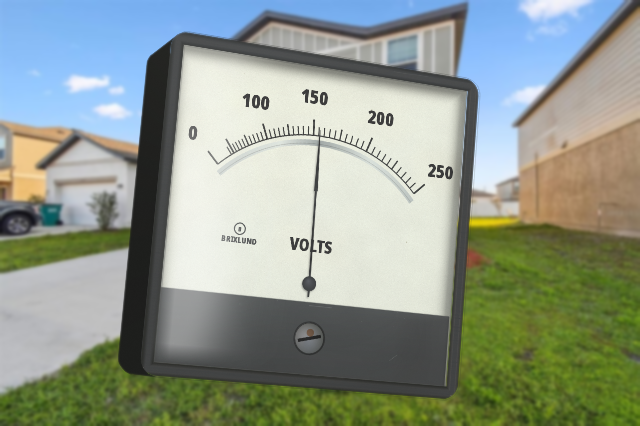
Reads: 155; V
